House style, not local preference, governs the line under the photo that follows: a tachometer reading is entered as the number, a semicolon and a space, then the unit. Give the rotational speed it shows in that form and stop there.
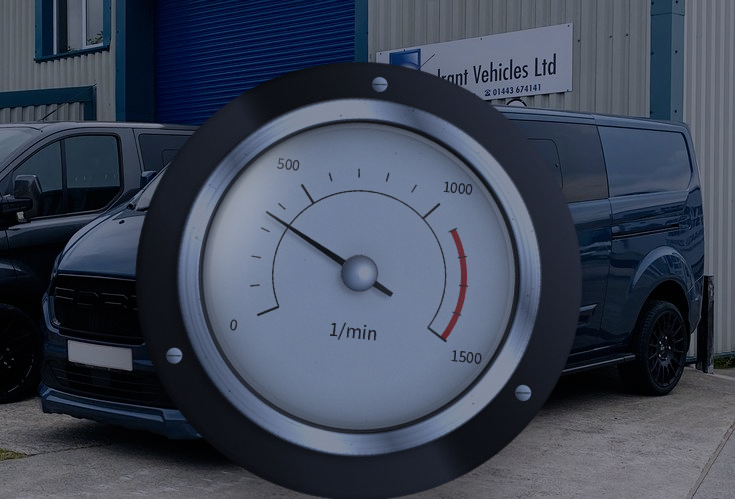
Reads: 350; rpm
